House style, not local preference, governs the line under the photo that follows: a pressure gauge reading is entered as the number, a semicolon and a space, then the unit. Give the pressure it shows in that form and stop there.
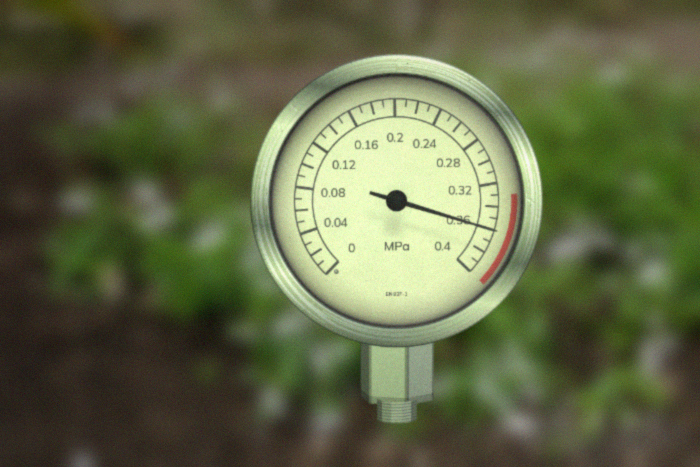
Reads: 0.36; MPa
